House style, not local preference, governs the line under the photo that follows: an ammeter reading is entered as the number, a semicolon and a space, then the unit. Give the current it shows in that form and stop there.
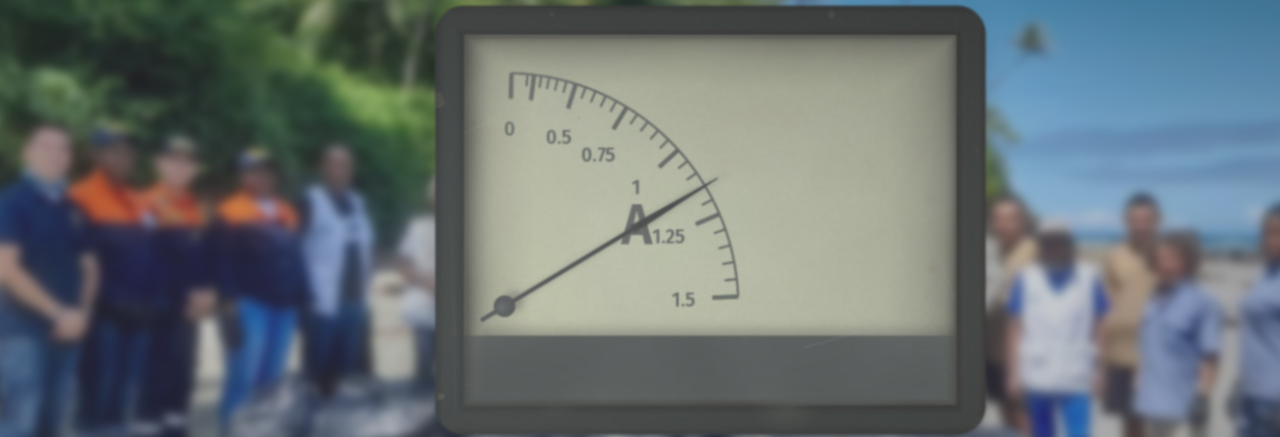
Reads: 1.15; A
